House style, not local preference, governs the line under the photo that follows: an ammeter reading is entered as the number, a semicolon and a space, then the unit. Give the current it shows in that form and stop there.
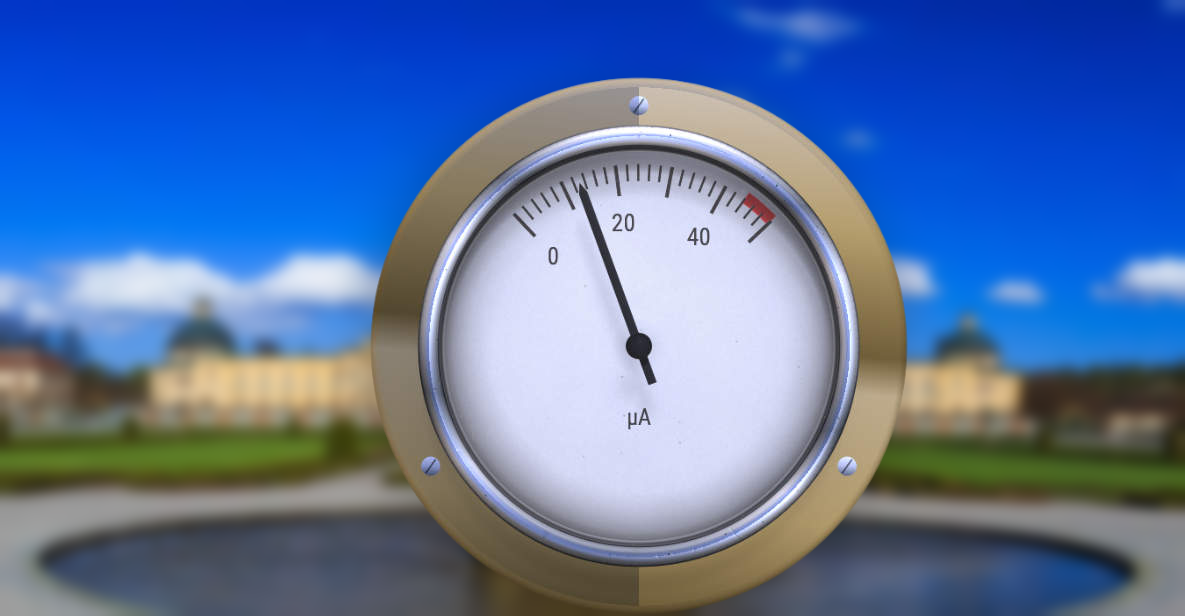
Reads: 13; µA
